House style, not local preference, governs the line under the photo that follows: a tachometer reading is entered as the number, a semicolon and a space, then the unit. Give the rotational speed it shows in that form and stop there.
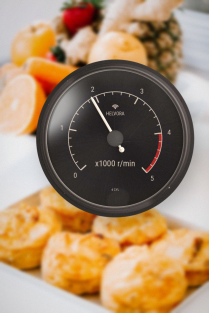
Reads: 1900; rpm
